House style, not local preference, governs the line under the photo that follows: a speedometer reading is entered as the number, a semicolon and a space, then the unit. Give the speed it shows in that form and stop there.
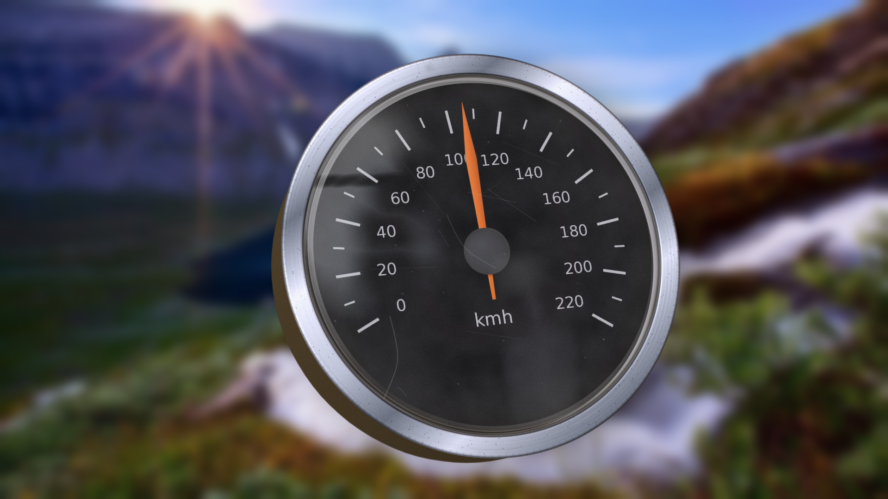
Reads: 105; km/h
